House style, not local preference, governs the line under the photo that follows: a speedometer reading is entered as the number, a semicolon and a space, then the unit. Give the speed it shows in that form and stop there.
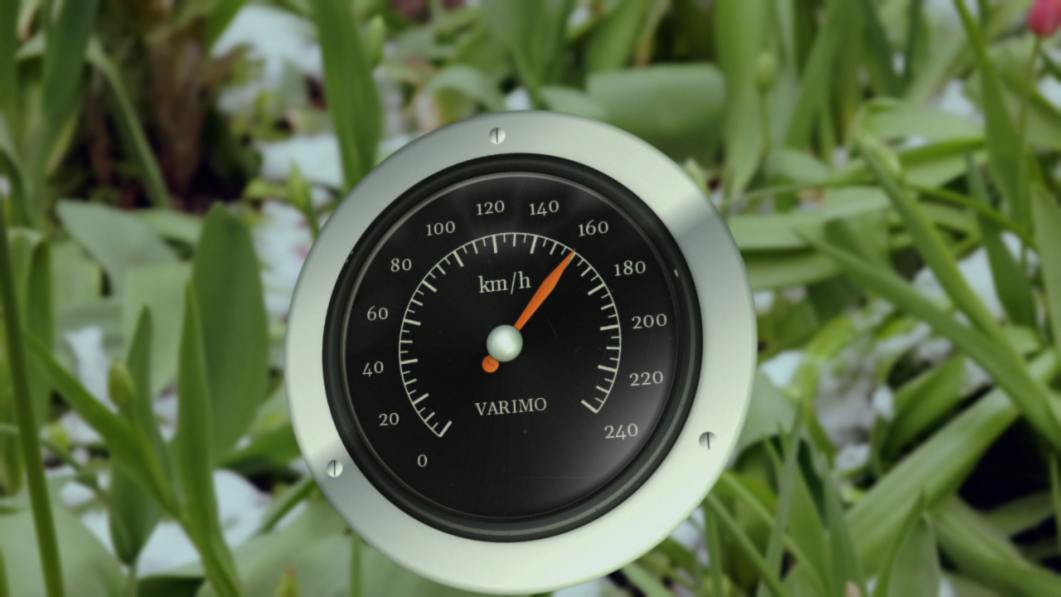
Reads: 160; km/h
